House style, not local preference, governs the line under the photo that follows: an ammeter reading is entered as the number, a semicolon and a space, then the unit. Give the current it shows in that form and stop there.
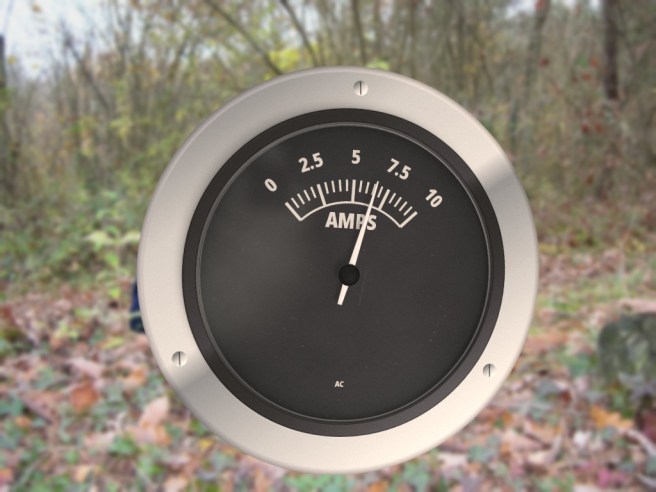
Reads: 6.5; A
